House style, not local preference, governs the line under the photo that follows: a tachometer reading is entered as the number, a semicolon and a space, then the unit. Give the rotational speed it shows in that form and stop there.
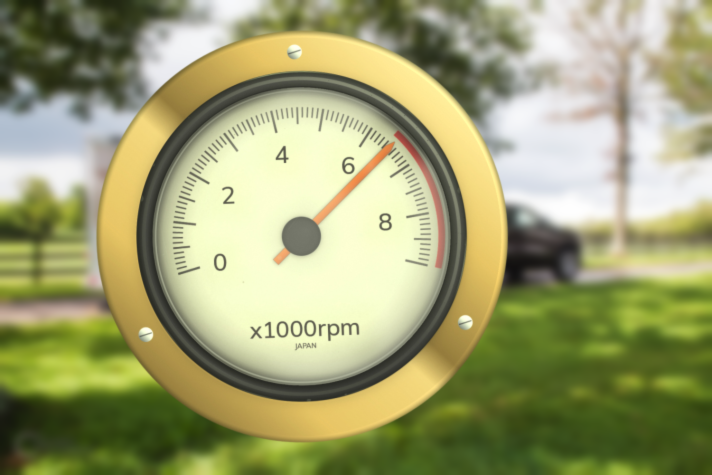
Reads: 6500; rpm
